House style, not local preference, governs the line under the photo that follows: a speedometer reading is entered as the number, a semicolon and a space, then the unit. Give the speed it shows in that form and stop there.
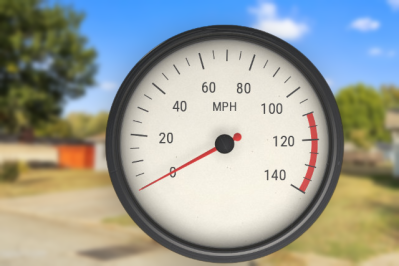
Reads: 0; mph
